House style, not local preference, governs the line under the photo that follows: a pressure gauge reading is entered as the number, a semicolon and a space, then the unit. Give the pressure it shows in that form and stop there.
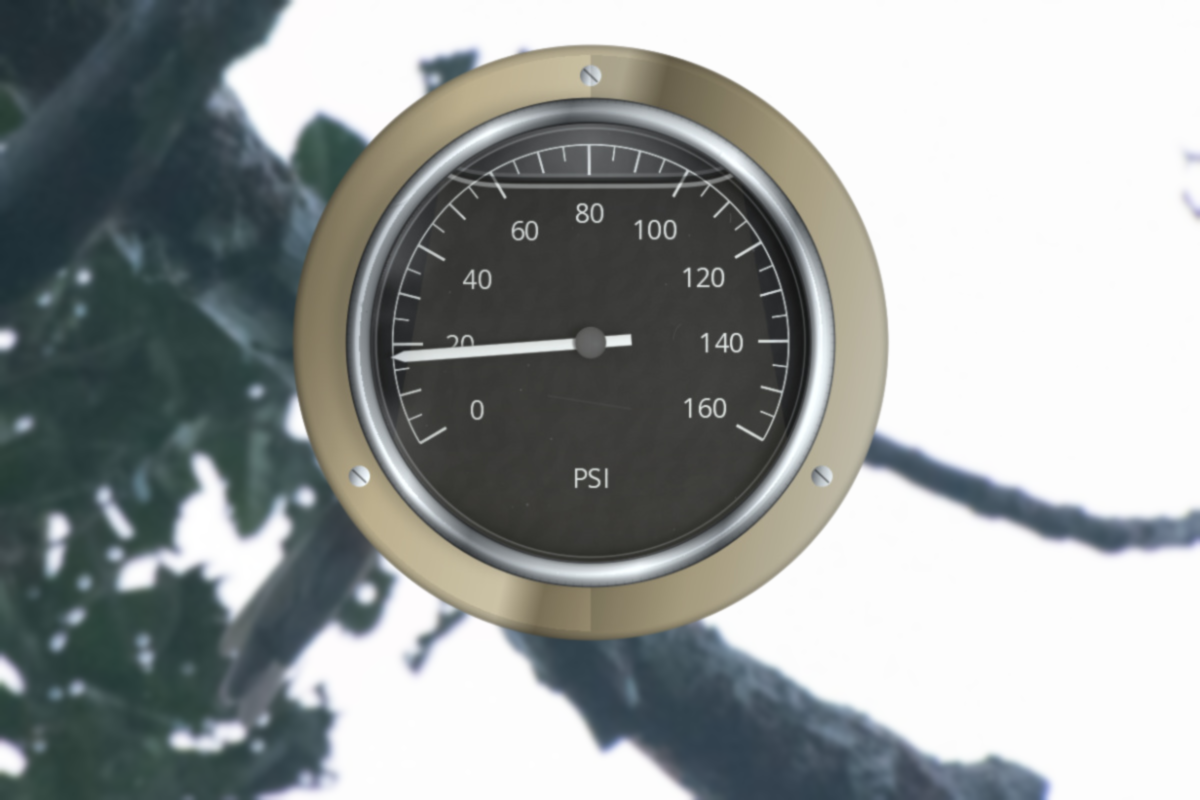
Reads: 17.5; psi
